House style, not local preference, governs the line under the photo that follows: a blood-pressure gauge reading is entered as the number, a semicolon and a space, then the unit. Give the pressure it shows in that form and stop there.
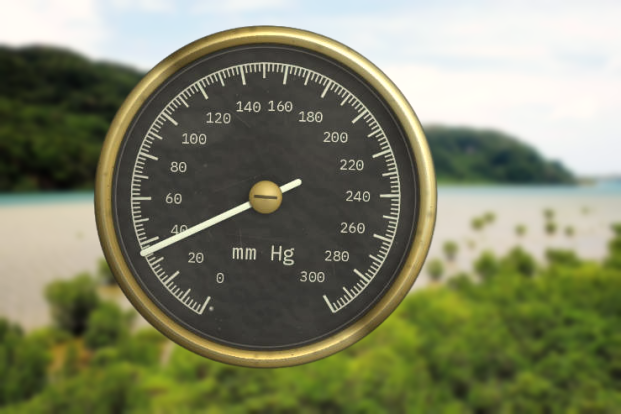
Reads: 36; mmHg
